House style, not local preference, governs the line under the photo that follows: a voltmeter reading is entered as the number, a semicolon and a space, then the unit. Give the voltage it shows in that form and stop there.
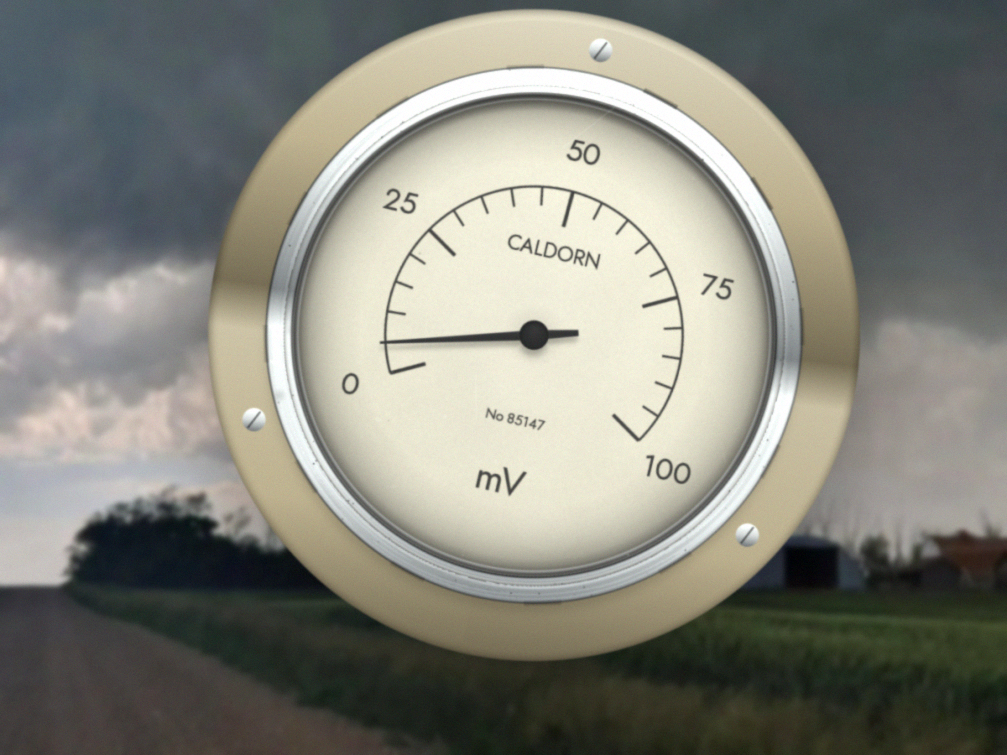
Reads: 5; mV
